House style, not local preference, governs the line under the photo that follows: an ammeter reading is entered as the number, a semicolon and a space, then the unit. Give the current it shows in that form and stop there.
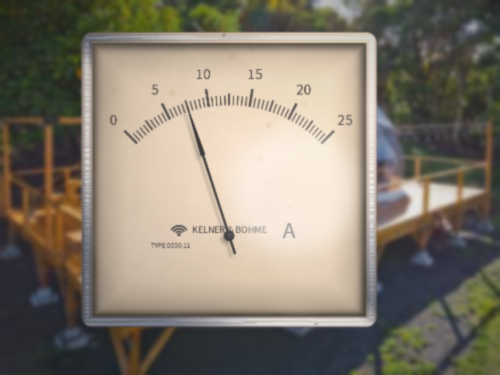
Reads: 7.5; A
